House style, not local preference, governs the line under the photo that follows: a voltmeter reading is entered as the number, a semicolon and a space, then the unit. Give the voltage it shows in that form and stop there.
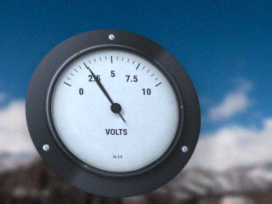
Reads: 2.5; V
